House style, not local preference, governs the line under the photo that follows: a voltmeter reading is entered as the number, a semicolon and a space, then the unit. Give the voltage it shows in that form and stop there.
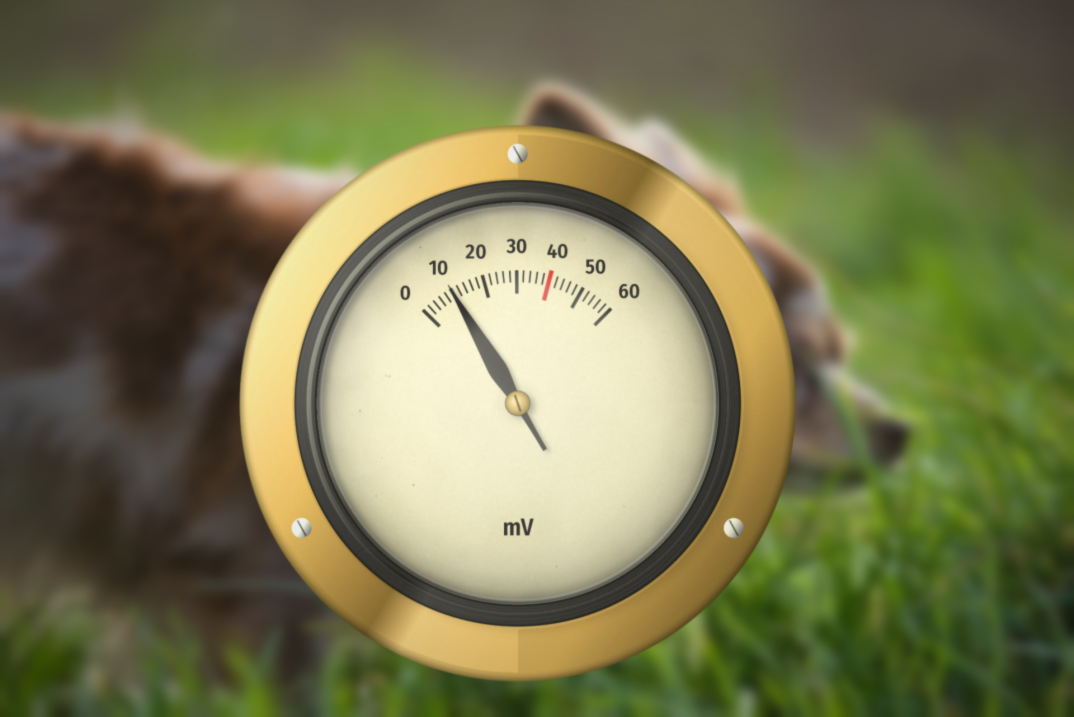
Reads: 10; mV
